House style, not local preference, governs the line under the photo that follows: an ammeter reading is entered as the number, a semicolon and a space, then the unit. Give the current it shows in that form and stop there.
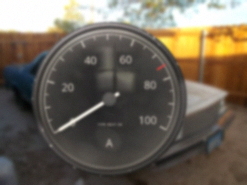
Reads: 0; A
